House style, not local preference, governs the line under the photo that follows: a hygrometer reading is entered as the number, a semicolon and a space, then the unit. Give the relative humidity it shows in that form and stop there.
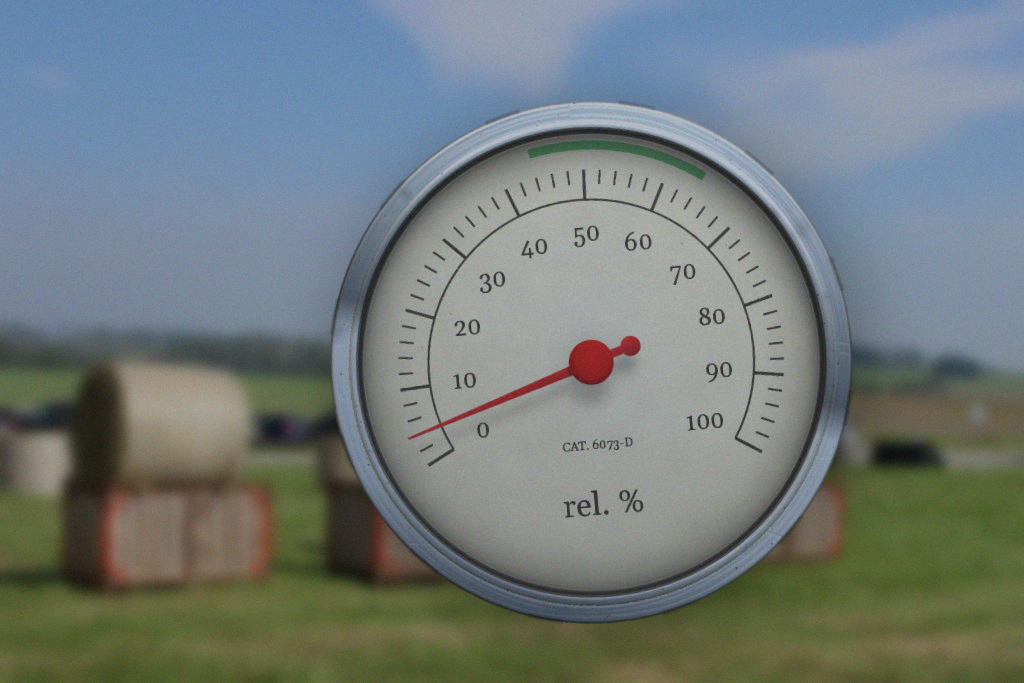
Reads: 4; %
